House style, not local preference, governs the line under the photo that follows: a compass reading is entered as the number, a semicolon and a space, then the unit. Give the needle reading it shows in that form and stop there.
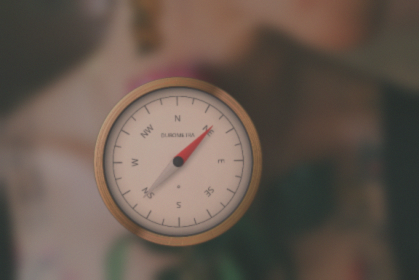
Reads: 45; °
